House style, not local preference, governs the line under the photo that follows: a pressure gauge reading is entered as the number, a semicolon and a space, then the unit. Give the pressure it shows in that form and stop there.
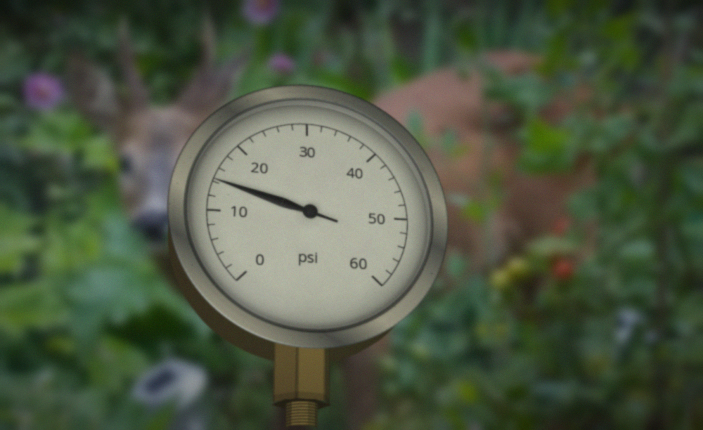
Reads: 14; psi
